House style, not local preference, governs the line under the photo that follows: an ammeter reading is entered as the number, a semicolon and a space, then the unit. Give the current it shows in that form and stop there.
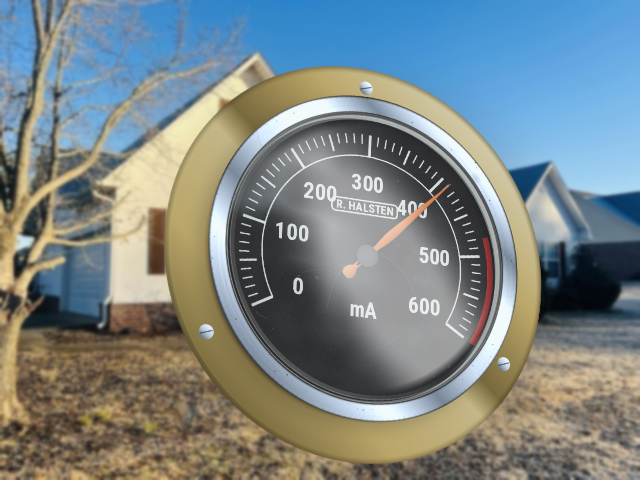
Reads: 410; mA
